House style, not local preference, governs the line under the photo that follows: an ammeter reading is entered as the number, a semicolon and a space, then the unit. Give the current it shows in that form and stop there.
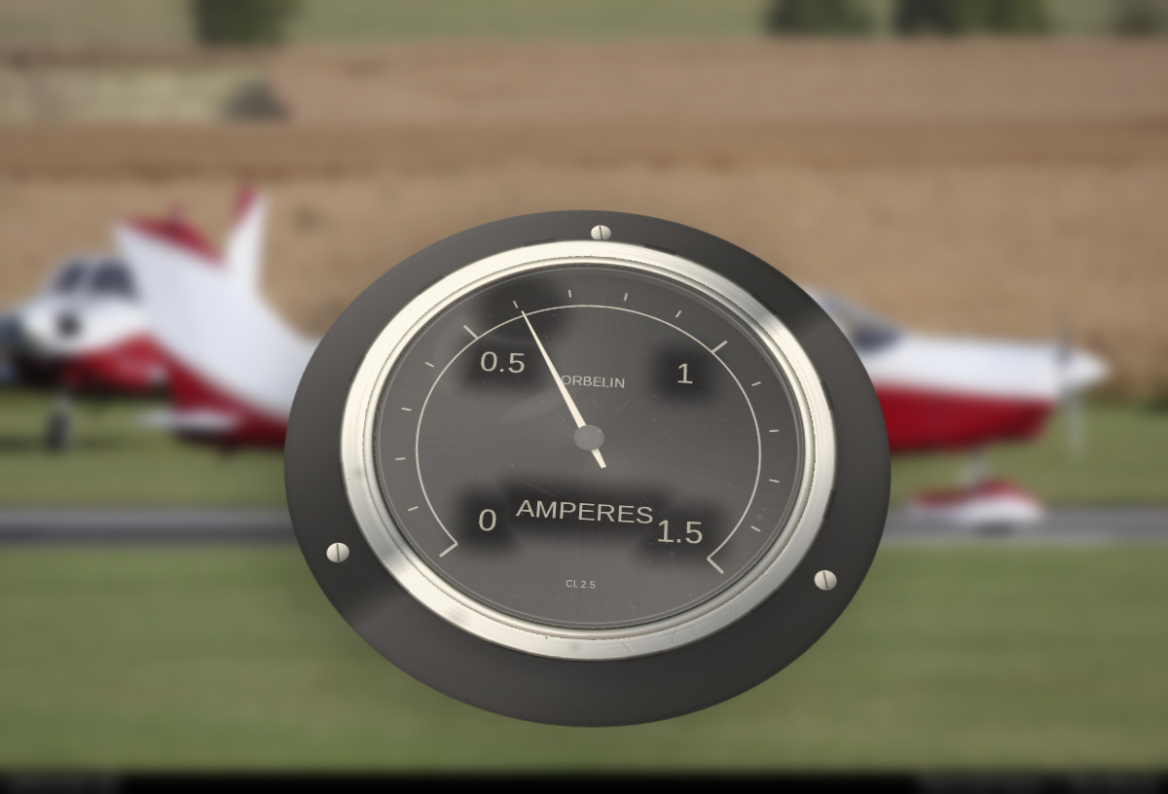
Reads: 0.6; A
